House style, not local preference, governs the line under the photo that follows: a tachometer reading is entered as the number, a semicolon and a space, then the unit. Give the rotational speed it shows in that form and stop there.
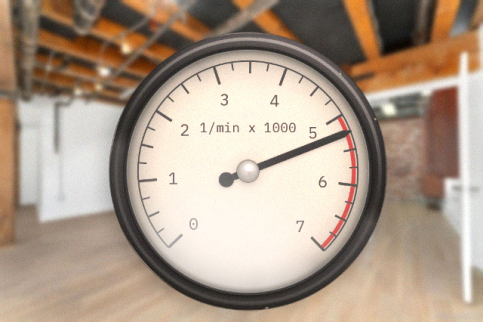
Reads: 5250; rpm
